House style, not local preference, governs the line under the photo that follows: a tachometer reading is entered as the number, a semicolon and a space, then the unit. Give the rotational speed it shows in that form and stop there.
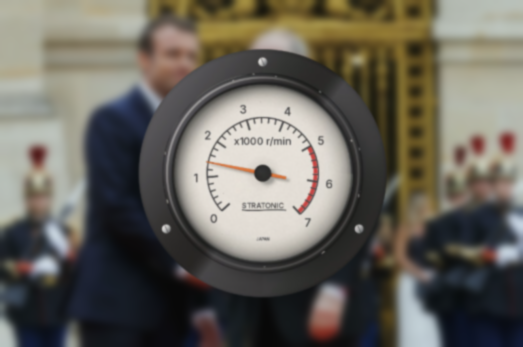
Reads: 1400; rpm
